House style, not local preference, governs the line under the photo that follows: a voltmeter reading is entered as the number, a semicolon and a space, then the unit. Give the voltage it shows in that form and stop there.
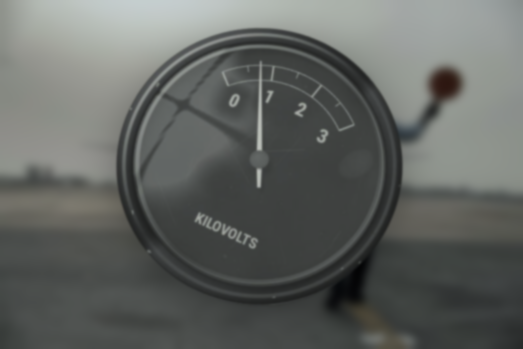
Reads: 0.75; kV
